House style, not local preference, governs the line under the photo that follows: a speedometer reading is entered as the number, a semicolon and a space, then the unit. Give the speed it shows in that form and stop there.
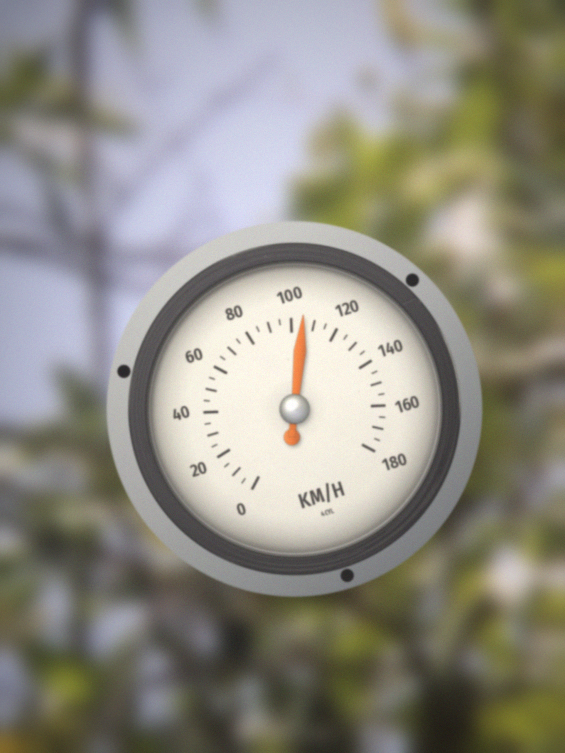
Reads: 105; km/h
